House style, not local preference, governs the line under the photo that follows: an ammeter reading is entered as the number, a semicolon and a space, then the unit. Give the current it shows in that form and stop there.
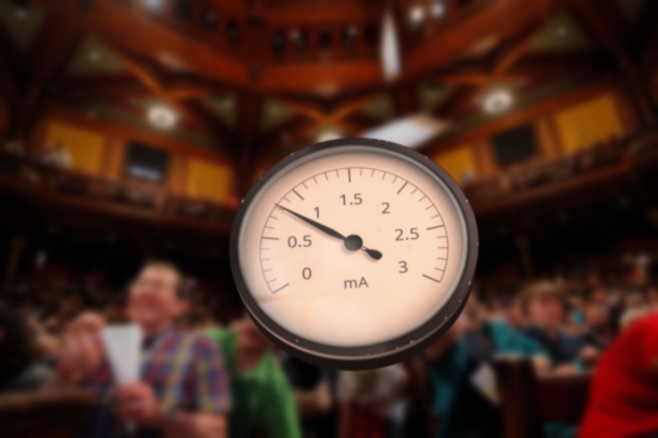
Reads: 0.8; mA
